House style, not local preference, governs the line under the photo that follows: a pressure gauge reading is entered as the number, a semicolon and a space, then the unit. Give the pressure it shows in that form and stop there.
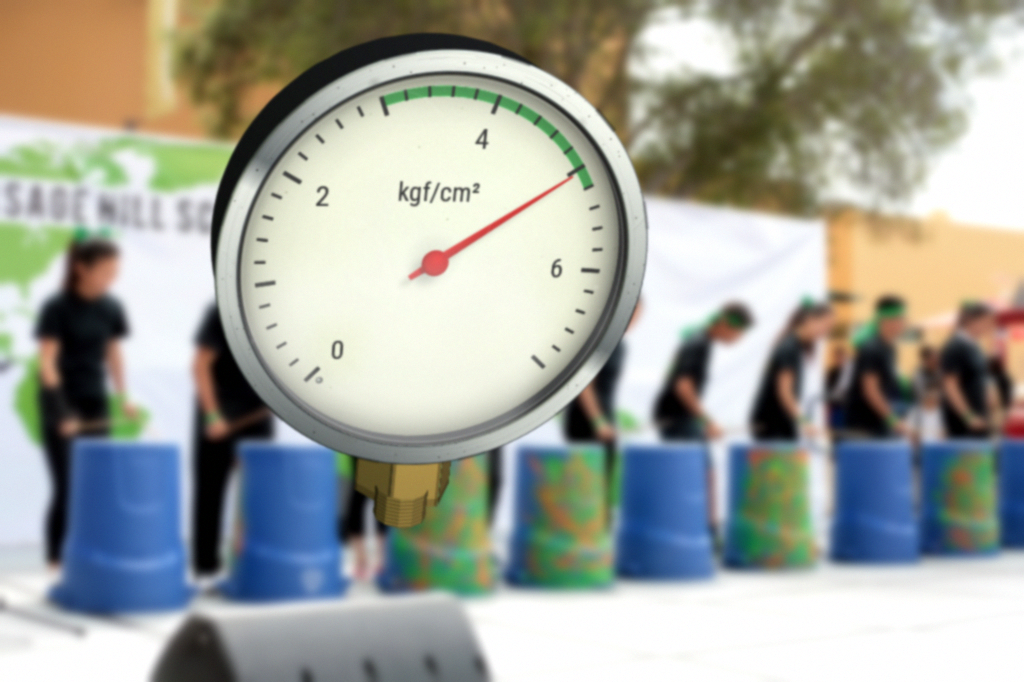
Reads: 5; kg/cm²
